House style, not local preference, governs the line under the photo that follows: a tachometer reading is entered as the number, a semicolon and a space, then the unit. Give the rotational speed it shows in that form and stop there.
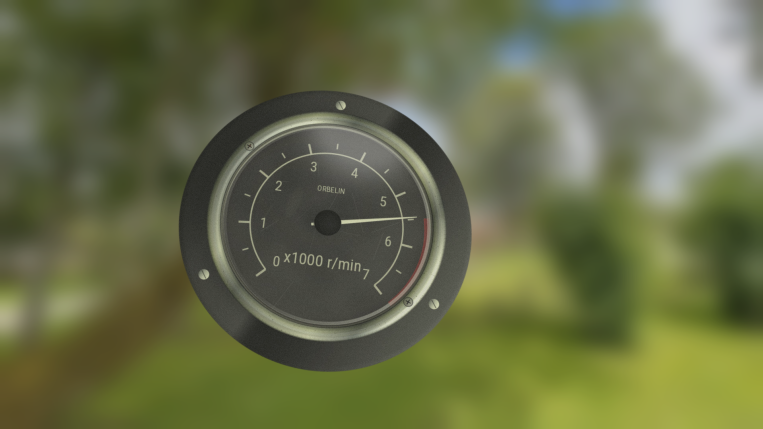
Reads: 5500; rpm
